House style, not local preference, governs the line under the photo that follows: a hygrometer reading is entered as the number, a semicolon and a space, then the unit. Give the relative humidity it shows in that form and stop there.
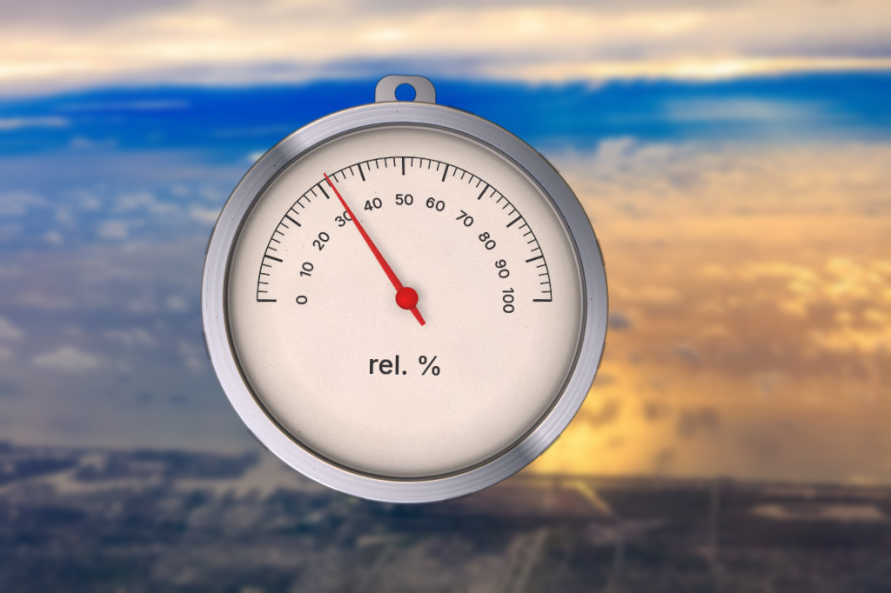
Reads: 32; %
